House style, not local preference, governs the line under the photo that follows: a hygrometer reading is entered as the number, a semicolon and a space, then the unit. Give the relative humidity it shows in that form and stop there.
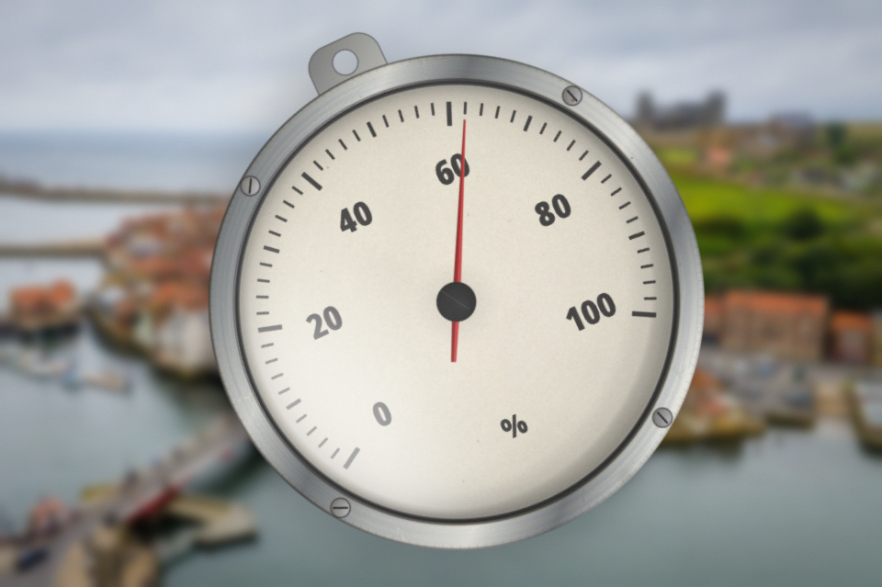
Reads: 62; %
